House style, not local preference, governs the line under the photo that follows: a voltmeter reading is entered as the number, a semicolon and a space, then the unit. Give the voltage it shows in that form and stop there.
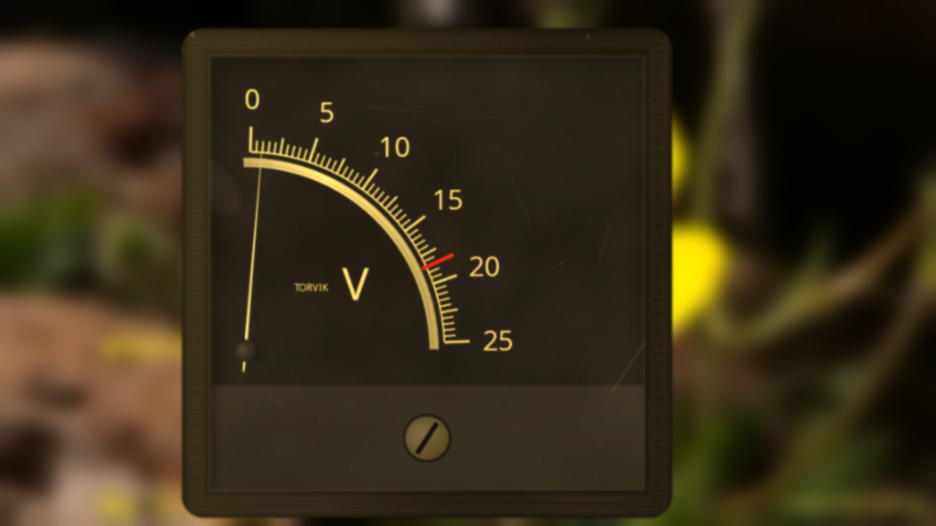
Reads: 1; V
